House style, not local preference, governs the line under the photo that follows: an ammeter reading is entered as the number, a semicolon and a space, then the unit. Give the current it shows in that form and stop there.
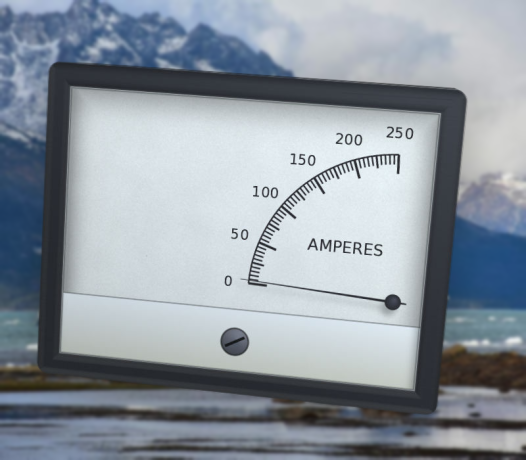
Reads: 5; A
